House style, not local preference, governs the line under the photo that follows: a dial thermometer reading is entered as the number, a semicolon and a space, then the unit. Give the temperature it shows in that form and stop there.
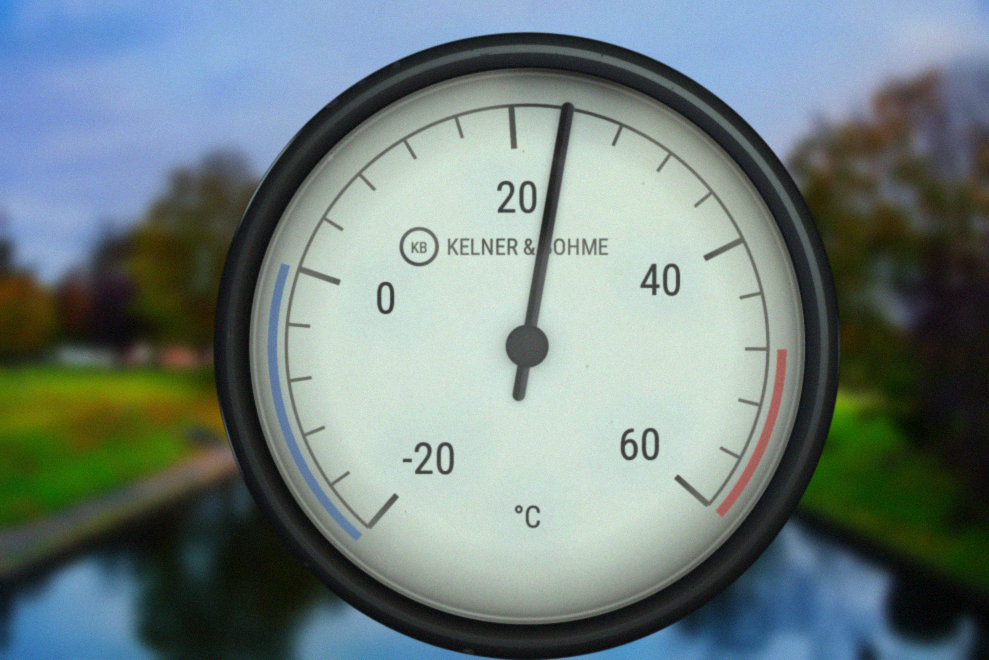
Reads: 24; °C
